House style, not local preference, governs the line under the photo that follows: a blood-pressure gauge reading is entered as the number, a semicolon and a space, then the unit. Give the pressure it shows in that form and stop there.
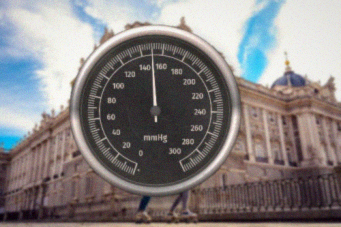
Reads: 150; mmHg
